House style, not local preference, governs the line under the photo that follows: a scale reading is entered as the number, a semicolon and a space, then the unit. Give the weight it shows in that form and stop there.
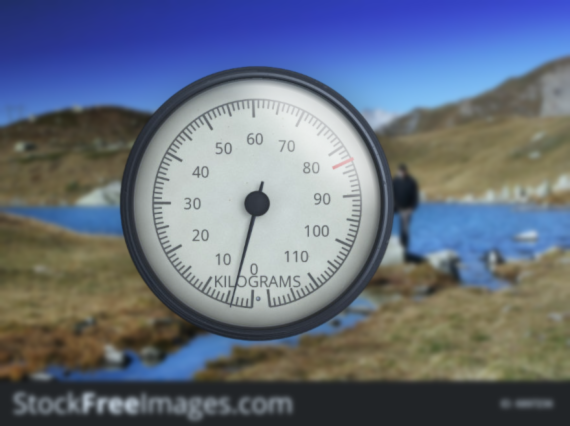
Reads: 4; kg
